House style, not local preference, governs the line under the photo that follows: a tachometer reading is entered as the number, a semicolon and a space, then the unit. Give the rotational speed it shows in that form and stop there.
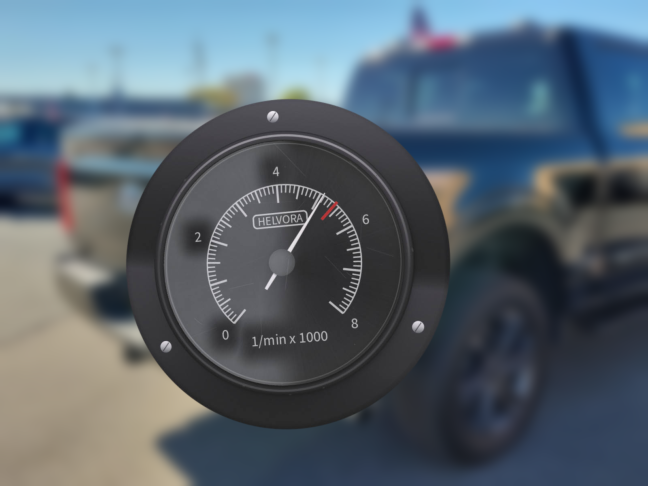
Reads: 5100; rpm
